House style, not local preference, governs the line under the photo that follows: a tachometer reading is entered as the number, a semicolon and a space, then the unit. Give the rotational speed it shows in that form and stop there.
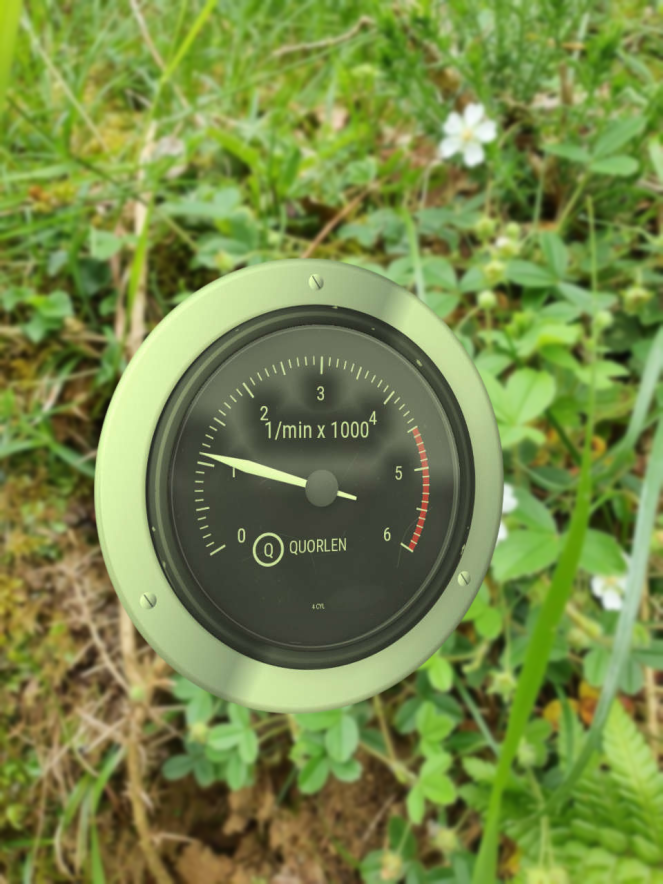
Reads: 1100; rpm
